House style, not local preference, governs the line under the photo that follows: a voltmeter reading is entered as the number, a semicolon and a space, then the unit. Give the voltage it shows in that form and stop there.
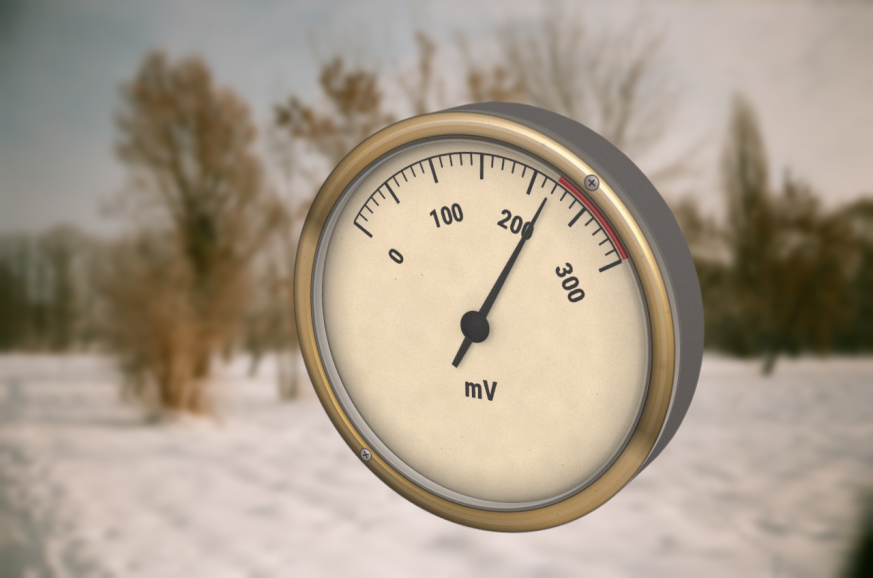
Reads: 220; mV
